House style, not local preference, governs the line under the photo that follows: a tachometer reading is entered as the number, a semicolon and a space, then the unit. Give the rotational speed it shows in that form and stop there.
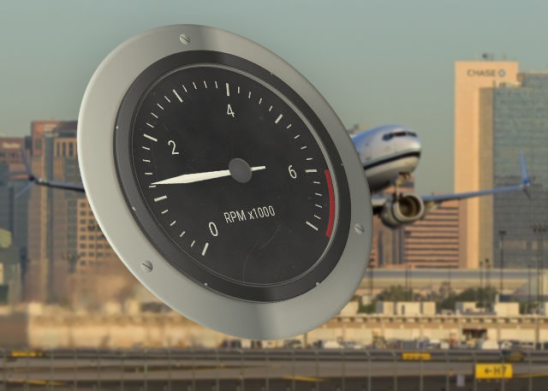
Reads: 1200; rpm
